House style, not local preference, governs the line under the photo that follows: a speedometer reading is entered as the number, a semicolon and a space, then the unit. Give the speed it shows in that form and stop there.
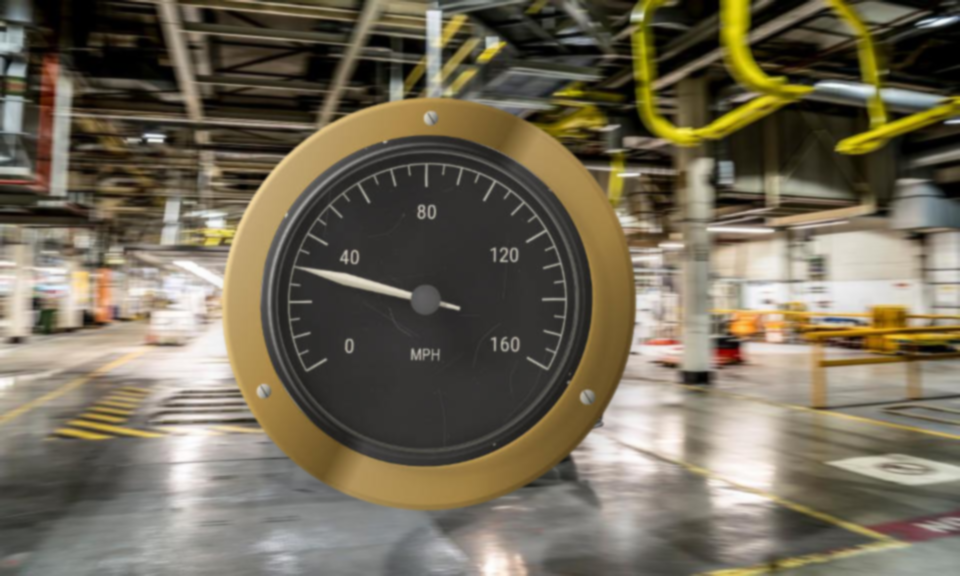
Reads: 30; mph
